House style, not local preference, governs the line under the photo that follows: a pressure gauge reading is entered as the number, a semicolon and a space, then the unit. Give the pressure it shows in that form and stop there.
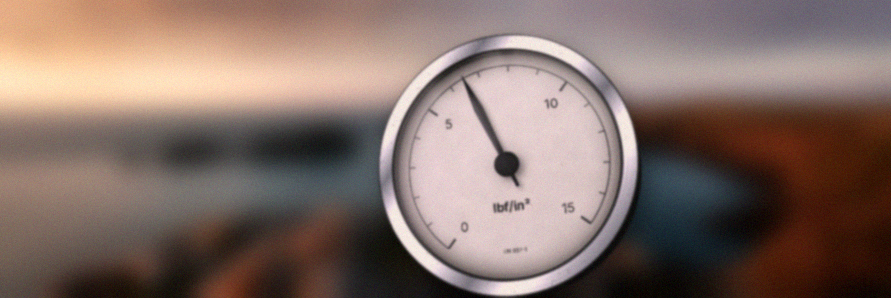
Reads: 6.5; psi
